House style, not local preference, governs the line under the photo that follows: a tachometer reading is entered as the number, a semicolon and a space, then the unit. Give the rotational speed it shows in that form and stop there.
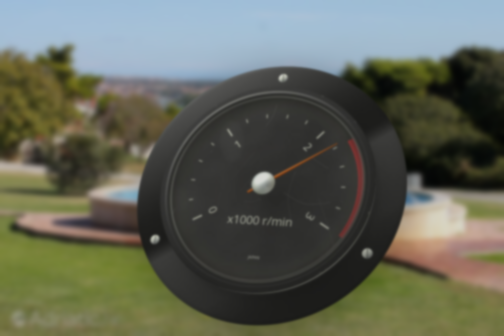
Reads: 2200; rpm
